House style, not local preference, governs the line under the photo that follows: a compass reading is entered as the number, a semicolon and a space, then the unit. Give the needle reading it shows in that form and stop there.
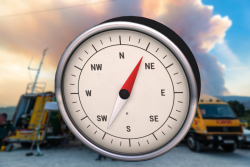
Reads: 30; °
